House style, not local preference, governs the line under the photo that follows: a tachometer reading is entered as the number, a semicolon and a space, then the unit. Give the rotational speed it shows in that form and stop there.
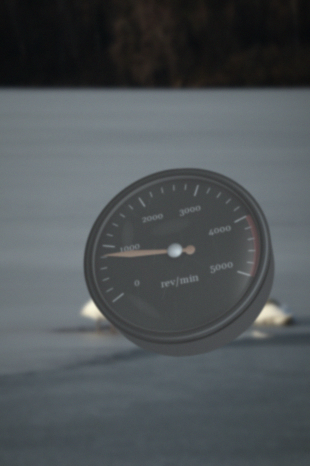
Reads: 800; rpm
